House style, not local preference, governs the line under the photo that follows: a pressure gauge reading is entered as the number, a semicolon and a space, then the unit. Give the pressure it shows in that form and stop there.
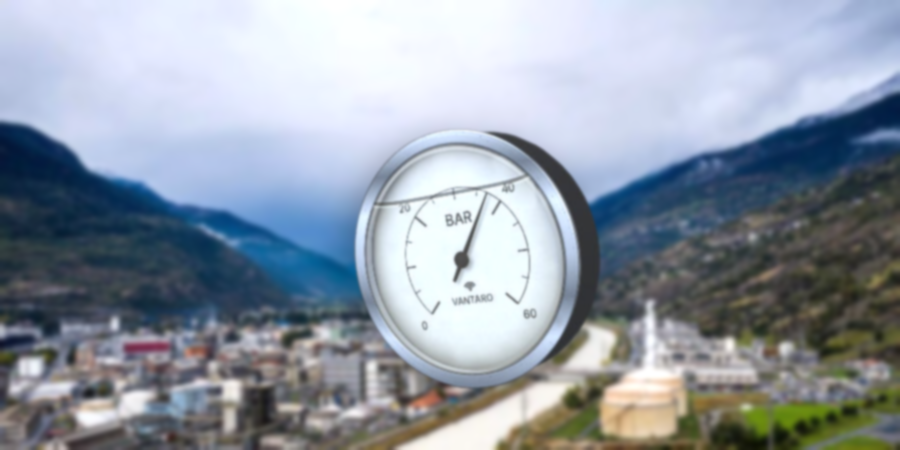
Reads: 37.5; bar
